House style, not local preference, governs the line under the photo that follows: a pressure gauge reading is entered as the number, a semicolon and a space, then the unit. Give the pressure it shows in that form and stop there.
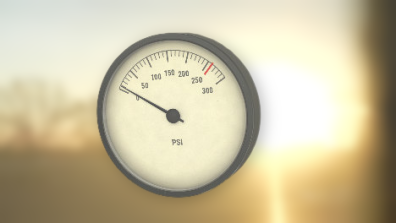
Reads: 10; psi
